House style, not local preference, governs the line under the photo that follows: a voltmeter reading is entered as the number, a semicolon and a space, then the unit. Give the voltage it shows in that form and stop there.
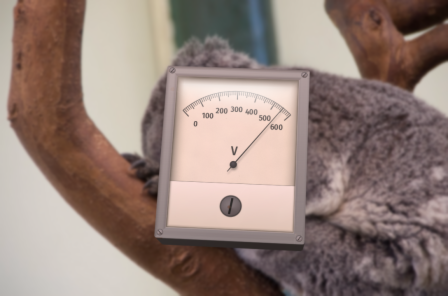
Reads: 550; V
